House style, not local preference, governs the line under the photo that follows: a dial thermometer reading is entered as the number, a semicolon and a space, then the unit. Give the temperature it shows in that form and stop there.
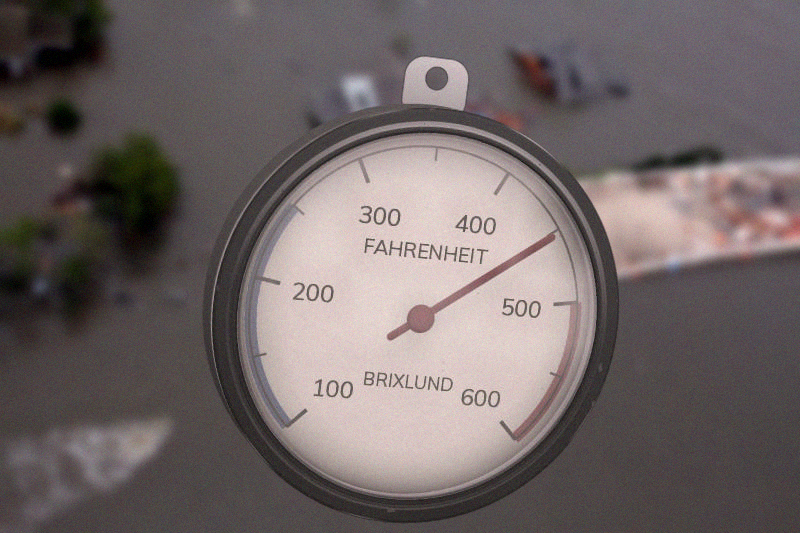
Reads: 450; °F
